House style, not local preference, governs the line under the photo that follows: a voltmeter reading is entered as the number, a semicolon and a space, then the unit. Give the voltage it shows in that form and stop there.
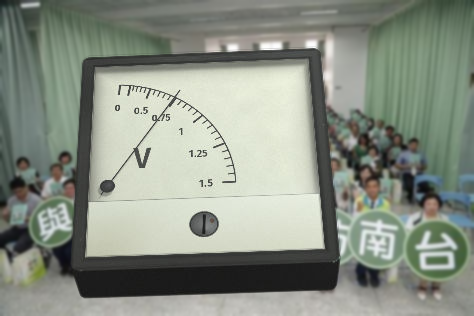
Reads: 0.75; V
